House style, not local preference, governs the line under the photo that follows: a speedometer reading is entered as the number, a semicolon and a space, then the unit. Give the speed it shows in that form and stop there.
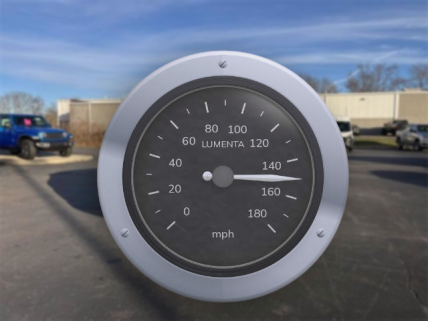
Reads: 150; mph
